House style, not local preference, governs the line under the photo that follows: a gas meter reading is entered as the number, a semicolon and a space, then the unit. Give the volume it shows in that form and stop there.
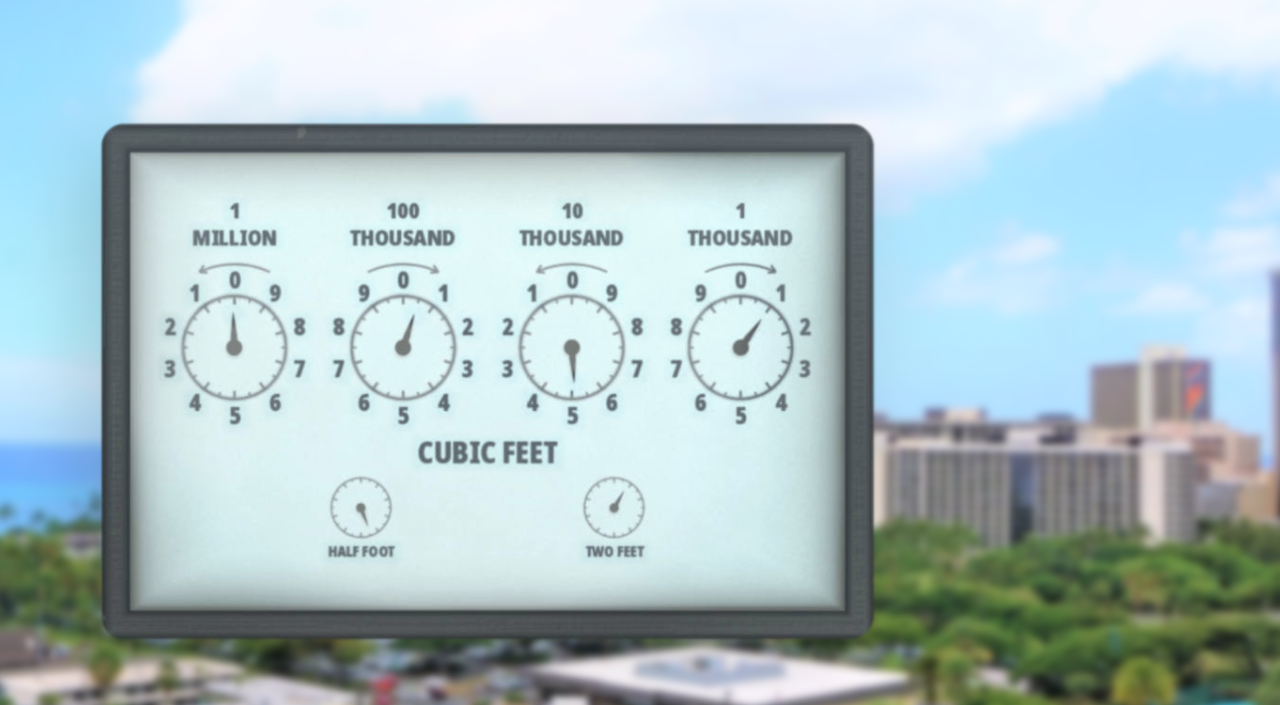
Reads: 5100; ft³
